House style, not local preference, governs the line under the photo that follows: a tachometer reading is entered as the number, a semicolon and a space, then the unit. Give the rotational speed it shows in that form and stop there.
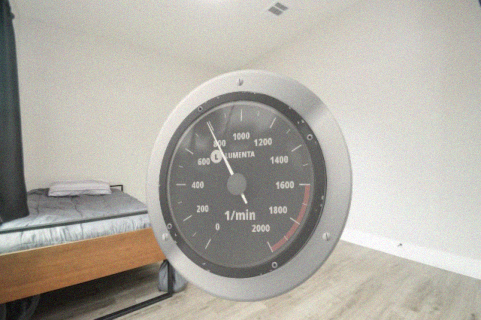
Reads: 800; rpm
